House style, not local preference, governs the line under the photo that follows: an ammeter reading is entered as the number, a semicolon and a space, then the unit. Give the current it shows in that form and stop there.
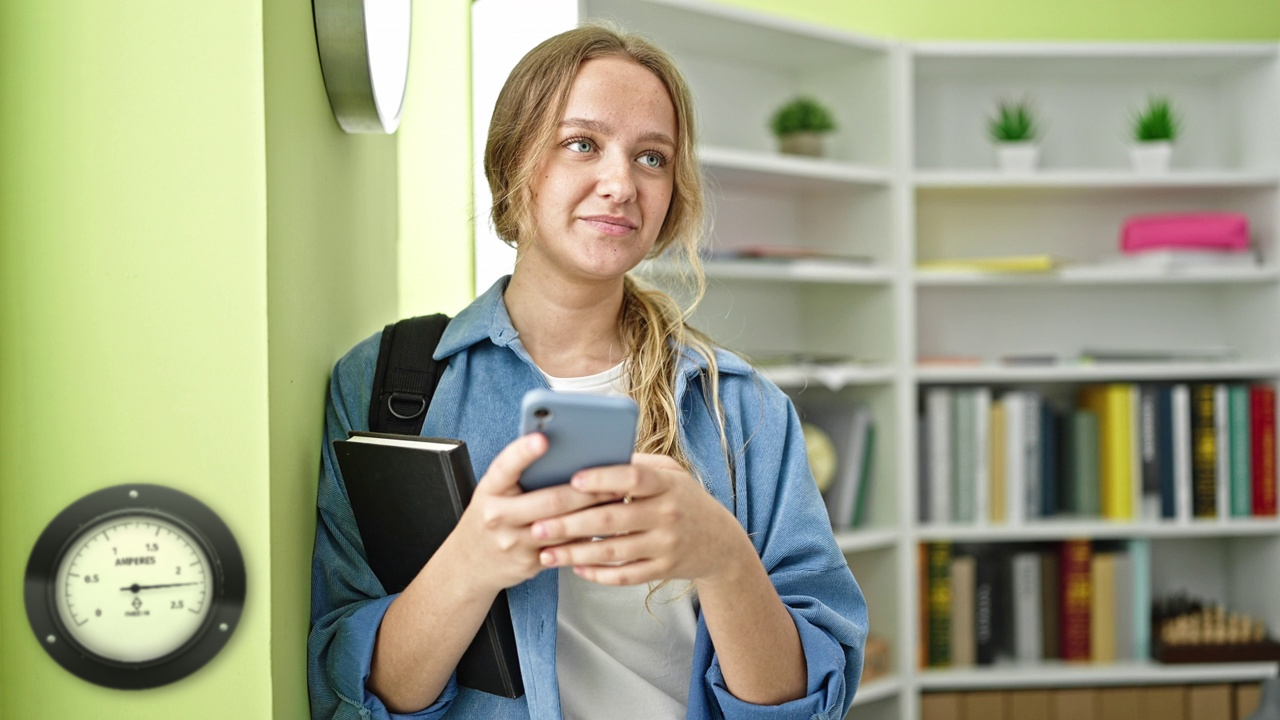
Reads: 2.2; A
